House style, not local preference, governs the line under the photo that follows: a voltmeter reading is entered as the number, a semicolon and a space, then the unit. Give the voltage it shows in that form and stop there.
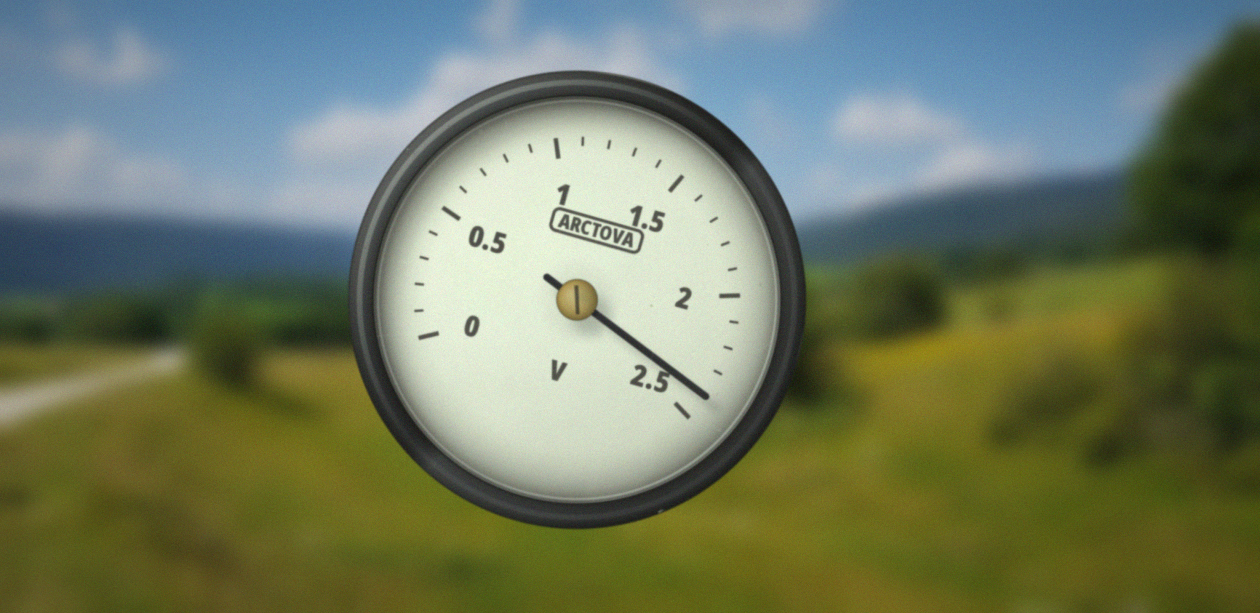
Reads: 2.4; V
